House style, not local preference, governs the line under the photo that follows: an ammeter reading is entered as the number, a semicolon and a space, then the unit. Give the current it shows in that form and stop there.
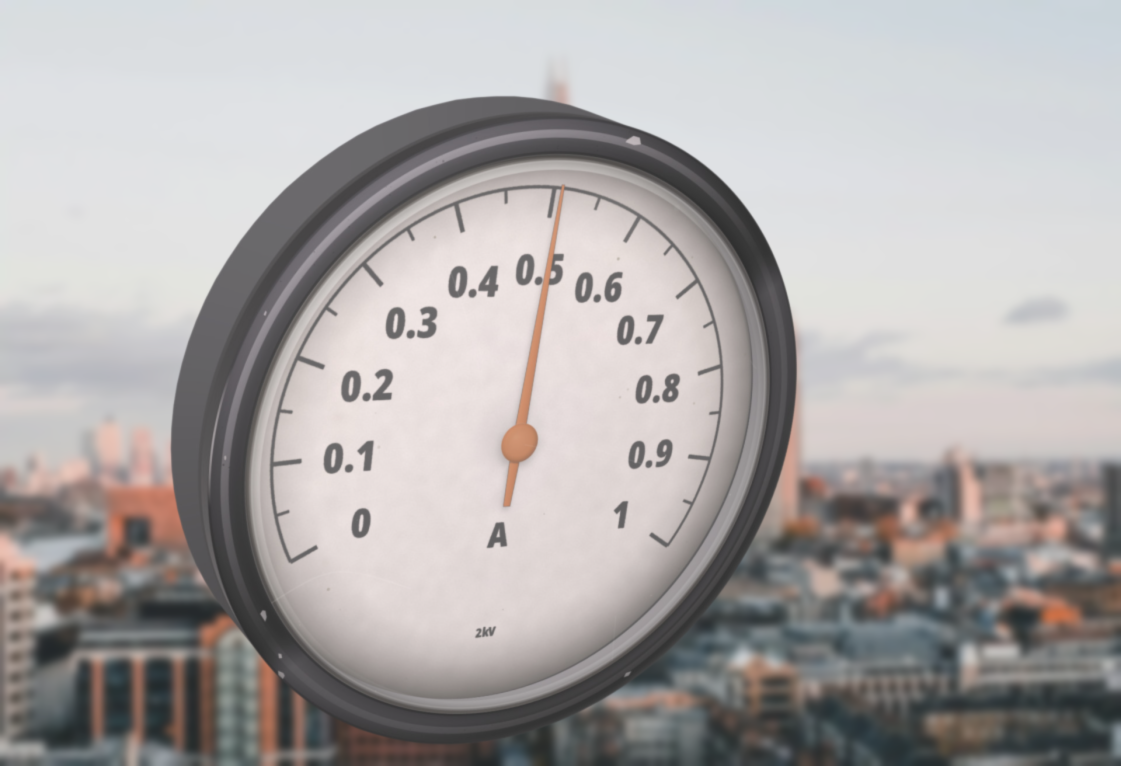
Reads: 0.5; A
